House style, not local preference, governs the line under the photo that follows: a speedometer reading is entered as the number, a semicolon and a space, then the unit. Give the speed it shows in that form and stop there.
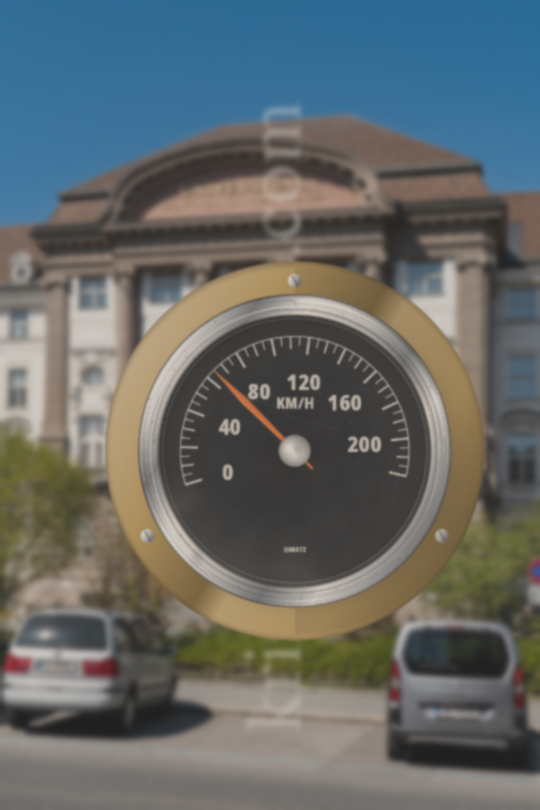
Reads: 65; km/h
